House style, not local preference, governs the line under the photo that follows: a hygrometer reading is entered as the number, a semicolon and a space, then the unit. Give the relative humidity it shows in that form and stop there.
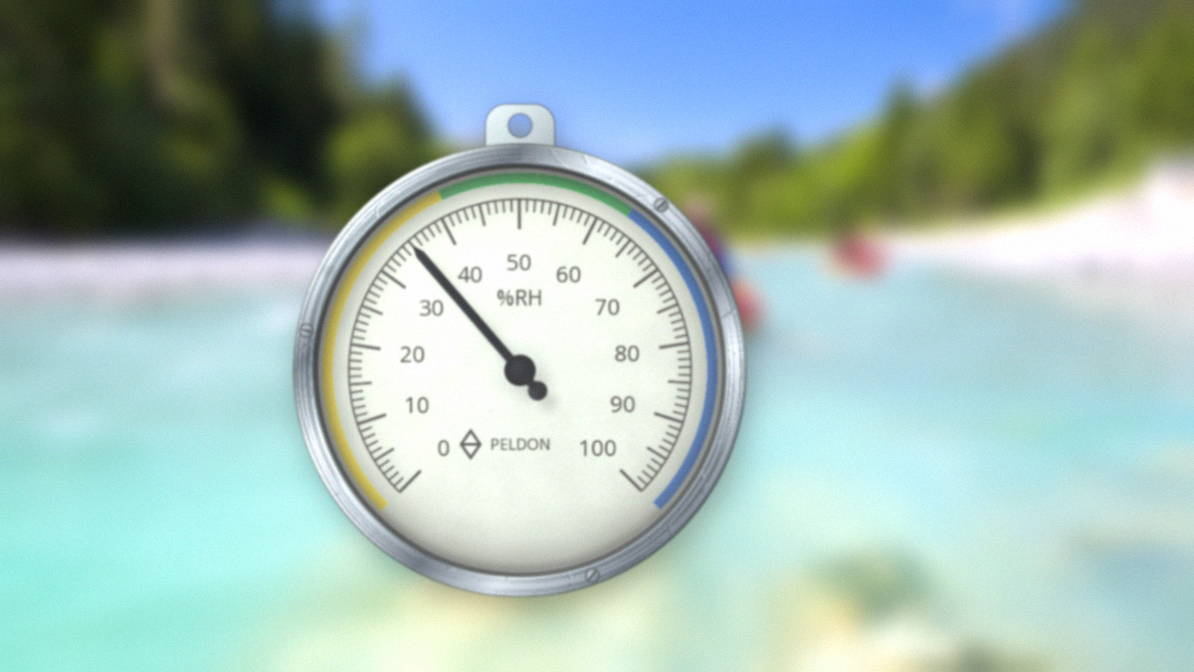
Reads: 35; %
